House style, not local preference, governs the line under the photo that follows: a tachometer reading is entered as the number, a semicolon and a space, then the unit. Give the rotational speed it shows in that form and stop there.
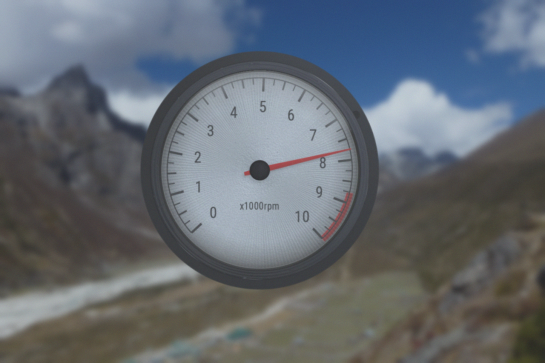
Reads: 7750; rpm
